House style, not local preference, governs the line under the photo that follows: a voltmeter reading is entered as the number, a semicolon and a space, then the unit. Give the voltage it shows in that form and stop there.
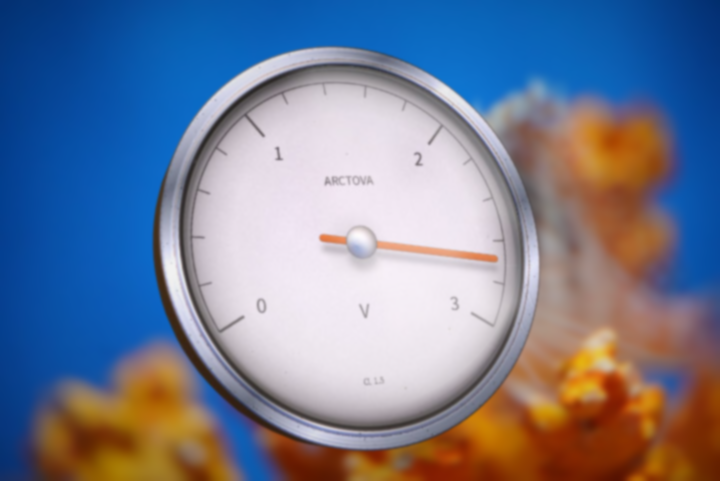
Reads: 2.7; V
